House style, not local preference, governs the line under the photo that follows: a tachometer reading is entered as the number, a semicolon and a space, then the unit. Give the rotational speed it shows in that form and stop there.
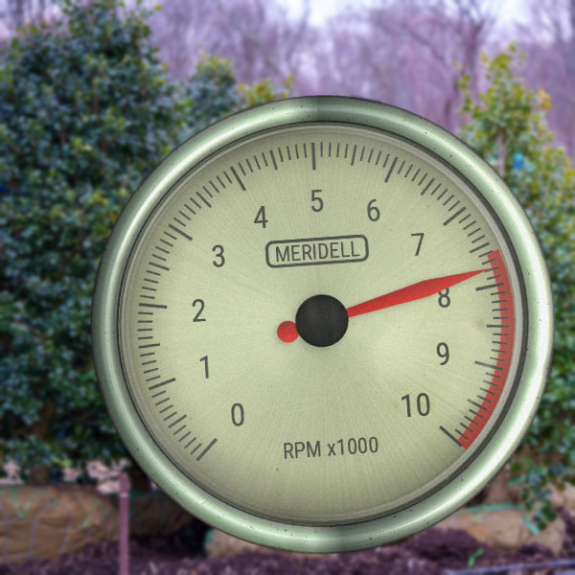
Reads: 7800; rpm
